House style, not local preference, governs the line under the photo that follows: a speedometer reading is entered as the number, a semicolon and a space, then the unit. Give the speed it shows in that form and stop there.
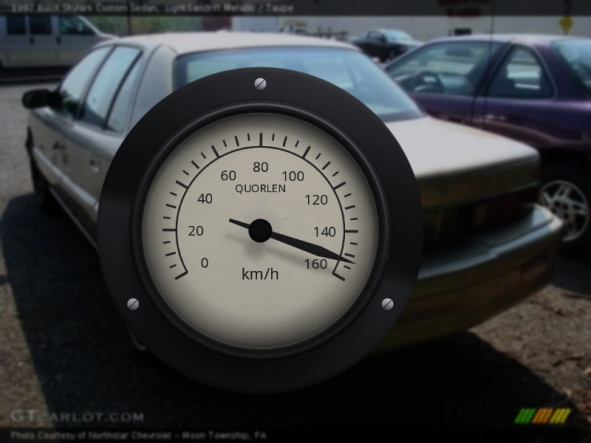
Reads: 152.5; km/h
